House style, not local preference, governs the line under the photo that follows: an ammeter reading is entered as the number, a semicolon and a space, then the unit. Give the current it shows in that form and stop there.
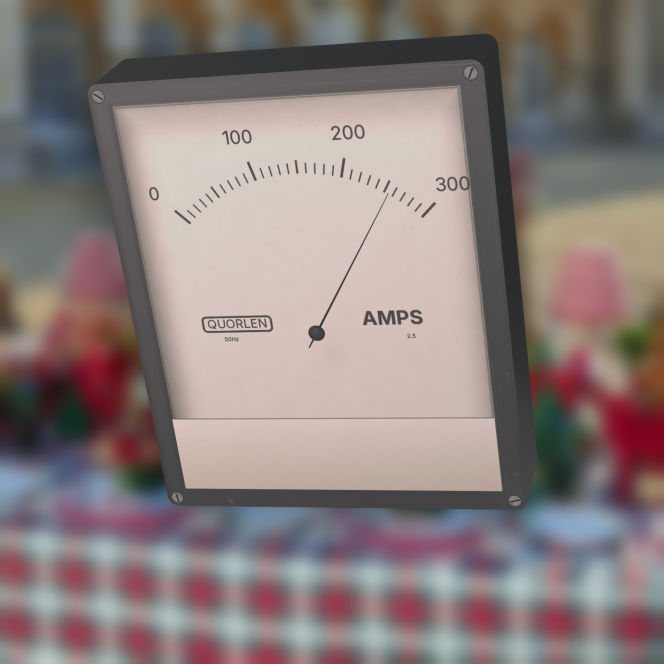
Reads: 255; A
